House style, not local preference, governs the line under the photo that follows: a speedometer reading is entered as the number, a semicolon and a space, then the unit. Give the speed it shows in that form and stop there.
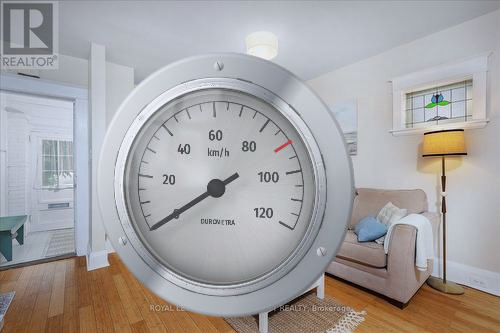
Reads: 0; km/h
